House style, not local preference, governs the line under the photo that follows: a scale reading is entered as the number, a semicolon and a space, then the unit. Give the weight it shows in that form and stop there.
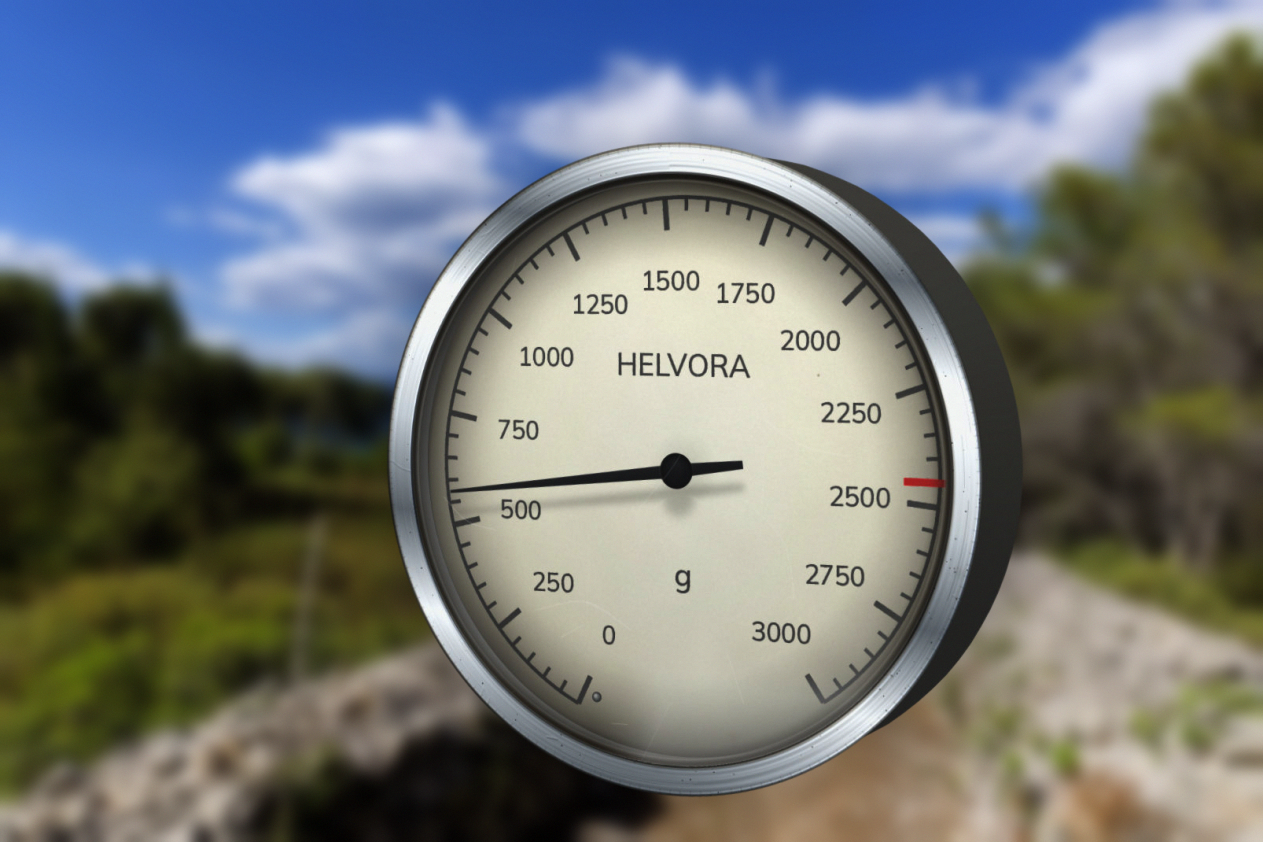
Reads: 575; g
